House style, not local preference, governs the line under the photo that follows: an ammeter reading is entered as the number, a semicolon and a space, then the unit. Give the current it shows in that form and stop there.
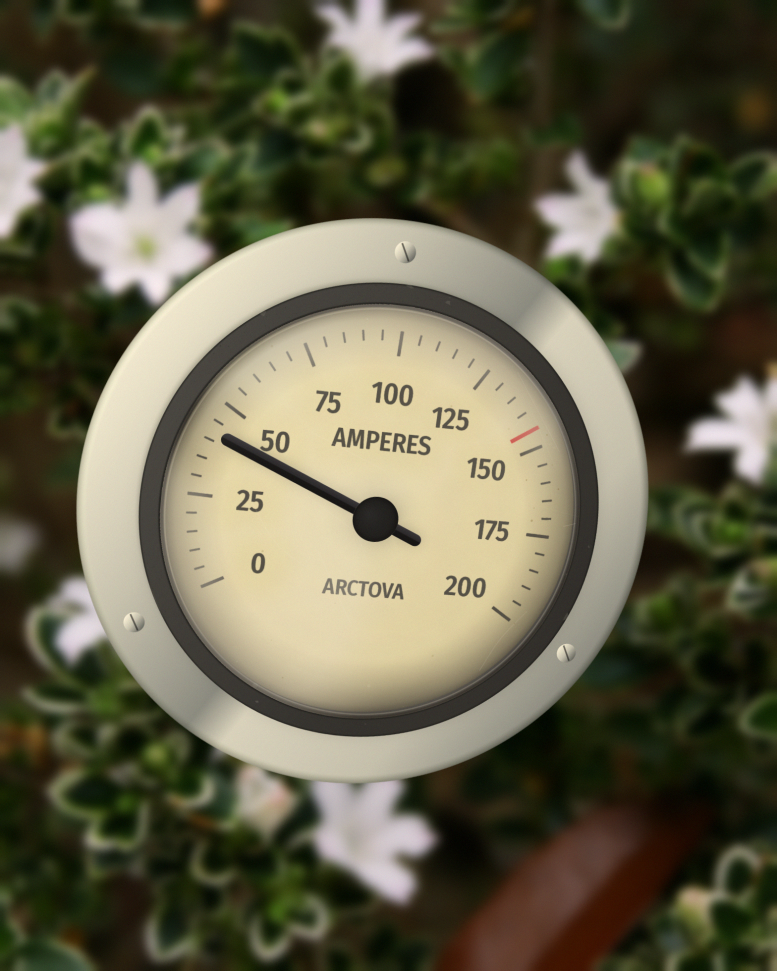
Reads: 42.5; A
